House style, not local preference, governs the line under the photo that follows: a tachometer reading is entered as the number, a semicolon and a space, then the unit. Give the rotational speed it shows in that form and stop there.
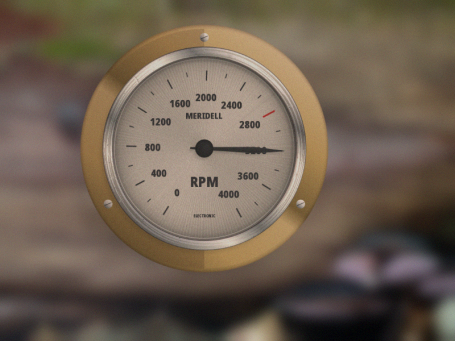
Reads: 3200; rpm
